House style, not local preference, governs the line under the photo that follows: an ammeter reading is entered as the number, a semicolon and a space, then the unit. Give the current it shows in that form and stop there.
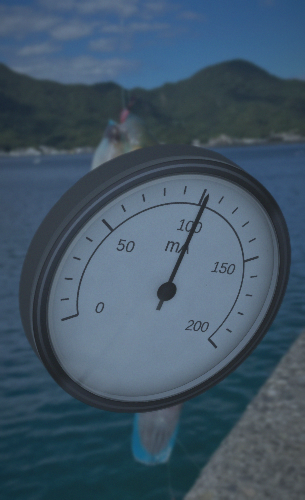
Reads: 100; mA
